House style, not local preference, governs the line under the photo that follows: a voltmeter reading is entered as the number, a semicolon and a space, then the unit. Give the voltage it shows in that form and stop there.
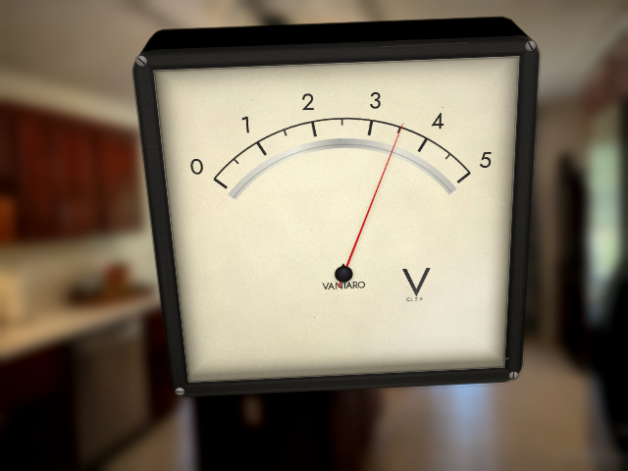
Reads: 3.5; V
